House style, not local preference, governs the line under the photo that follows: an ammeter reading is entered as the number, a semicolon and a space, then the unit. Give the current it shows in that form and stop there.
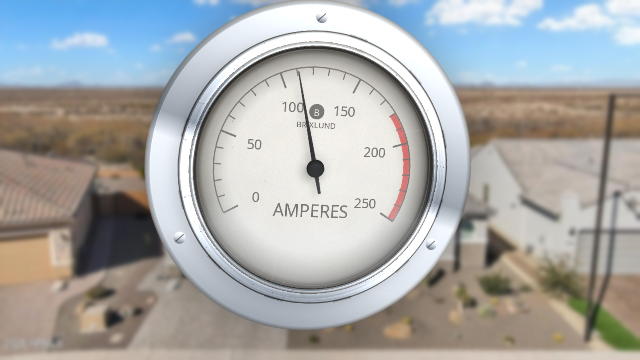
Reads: 110; A
